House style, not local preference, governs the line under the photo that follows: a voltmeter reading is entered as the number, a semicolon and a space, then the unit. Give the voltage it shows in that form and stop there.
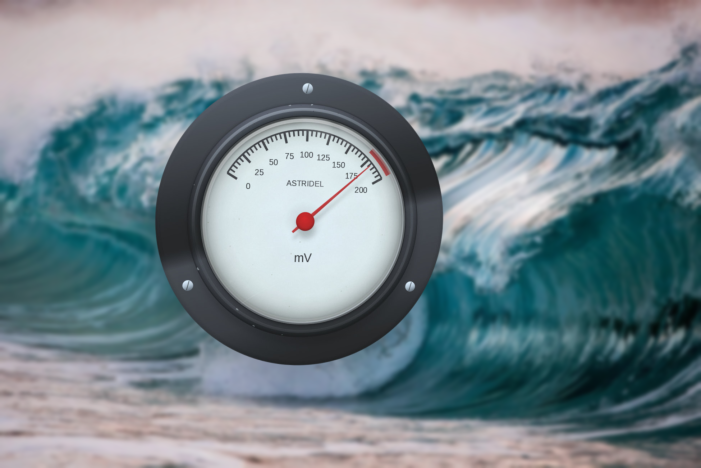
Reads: 180; mV
